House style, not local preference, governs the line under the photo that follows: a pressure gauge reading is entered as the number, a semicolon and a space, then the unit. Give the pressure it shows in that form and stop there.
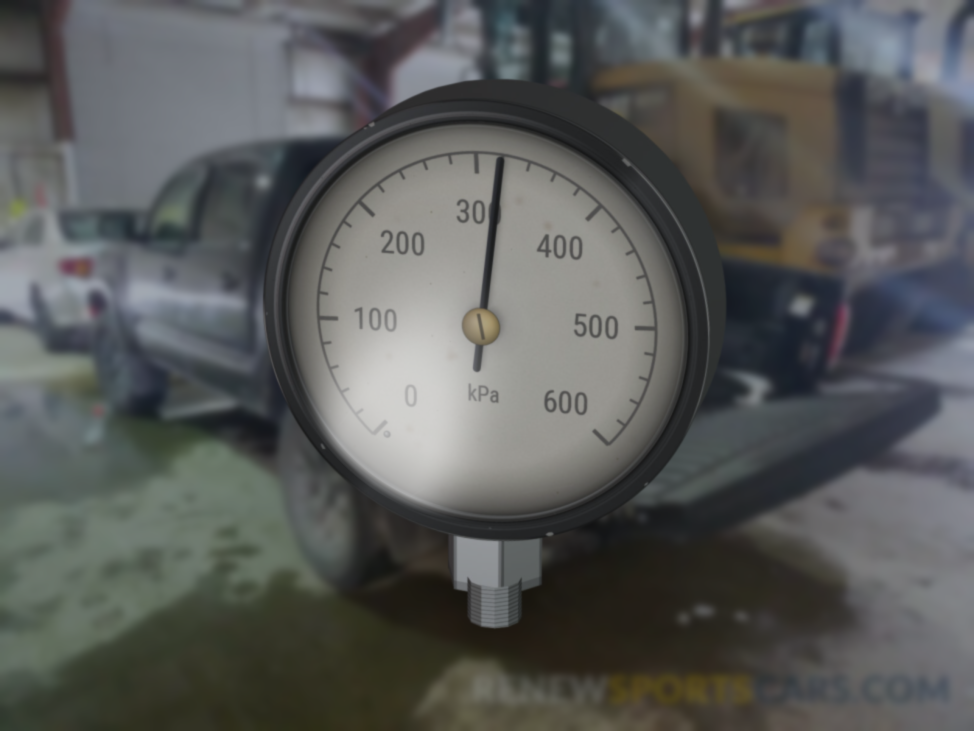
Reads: 320; kPa
